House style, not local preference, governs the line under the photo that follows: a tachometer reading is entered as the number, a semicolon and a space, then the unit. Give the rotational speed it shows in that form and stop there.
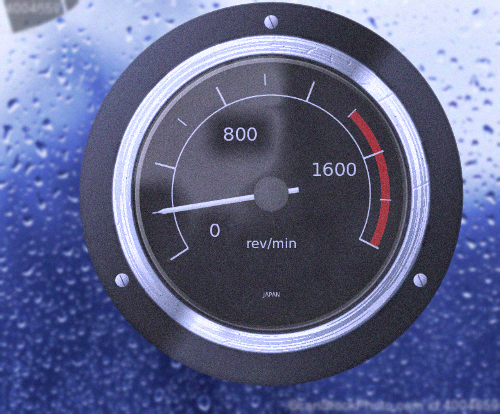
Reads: 200; rpm
